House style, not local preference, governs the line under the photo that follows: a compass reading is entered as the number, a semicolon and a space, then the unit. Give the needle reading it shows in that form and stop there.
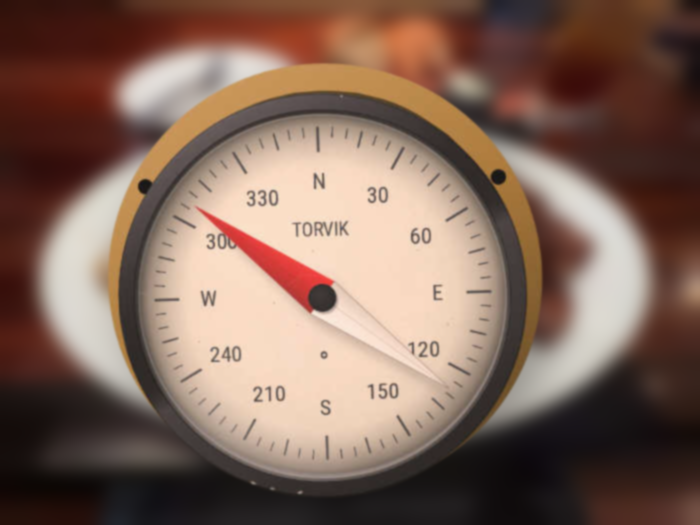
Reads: 307.5; °
